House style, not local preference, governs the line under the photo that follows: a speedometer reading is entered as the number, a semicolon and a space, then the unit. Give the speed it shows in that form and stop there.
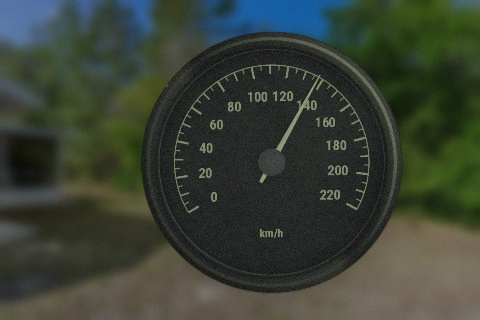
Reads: 137.5; km/h
